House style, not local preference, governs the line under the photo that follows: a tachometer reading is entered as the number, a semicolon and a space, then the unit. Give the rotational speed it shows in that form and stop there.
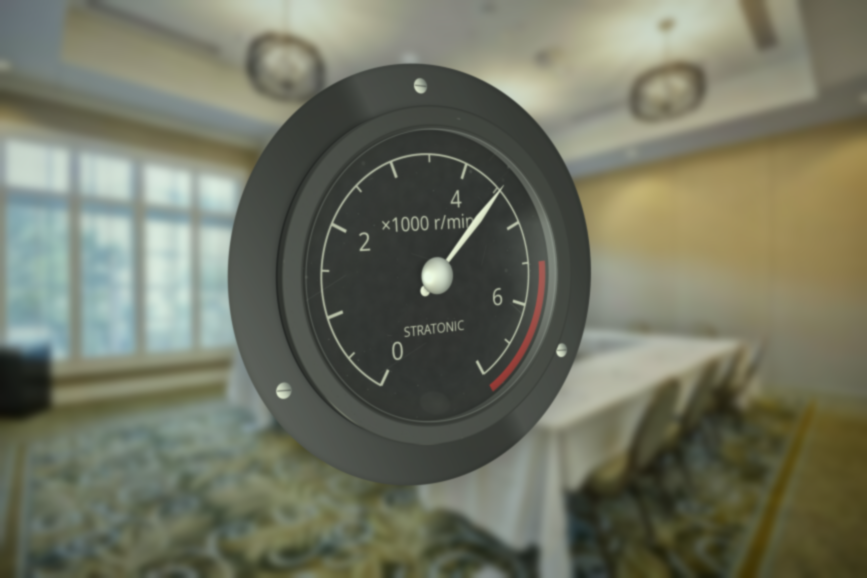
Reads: 4500; rpm
